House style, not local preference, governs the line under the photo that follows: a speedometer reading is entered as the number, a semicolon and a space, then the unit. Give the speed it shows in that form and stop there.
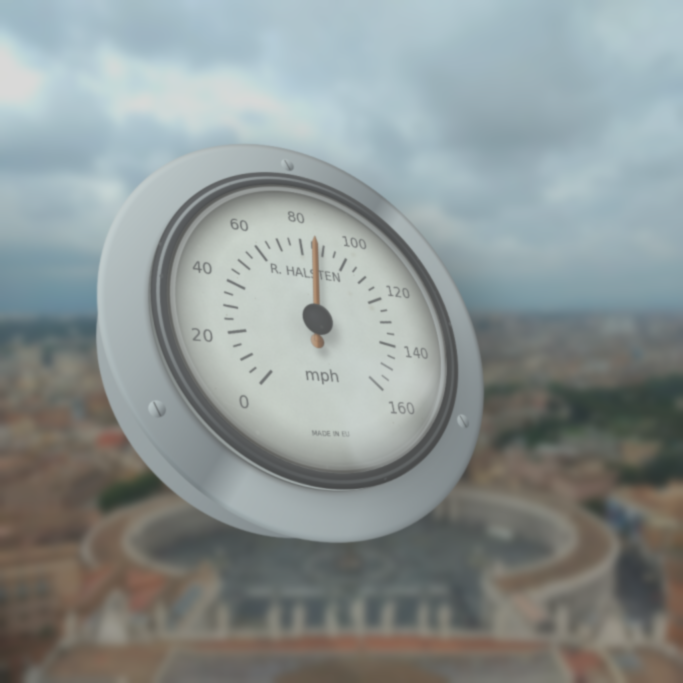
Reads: 85; mph
